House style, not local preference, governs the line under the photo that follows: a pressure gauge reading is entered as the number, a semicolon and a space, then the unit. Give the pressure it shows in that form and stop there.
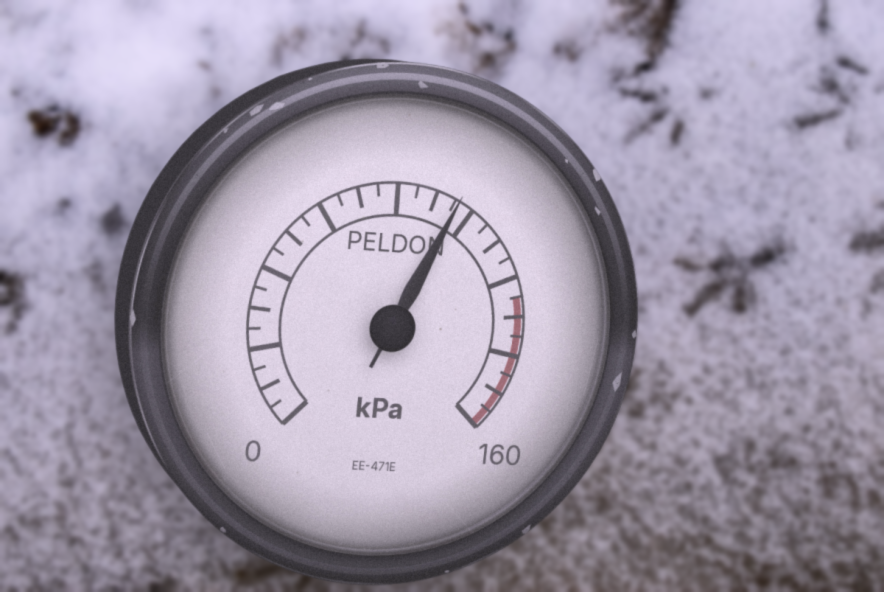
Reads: 95; kPa
